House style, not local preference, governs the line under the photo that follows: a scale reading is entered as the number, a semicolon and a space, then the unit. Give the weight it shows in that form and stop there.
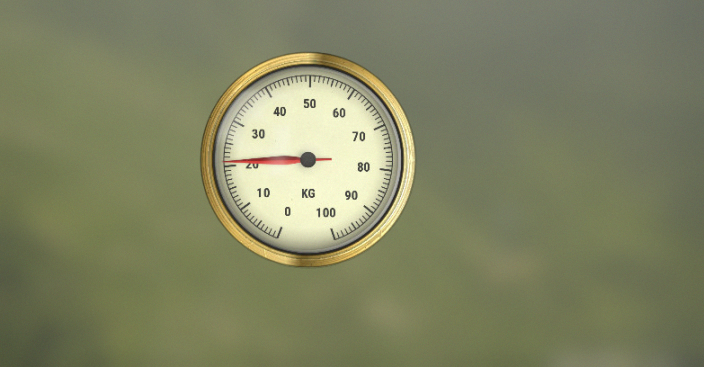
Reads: 21; kg
